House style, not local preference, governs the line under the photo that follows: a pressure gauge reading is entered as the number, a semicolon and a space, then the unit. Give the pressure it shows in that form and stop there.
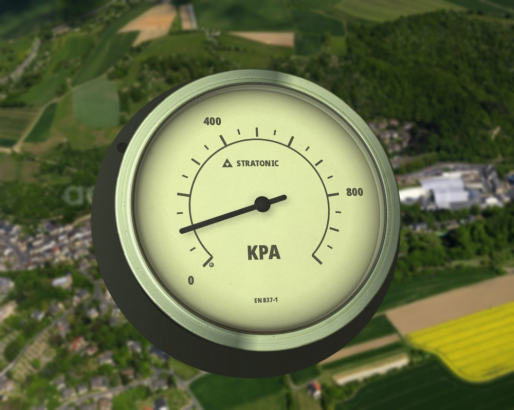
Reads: 100; kPa
